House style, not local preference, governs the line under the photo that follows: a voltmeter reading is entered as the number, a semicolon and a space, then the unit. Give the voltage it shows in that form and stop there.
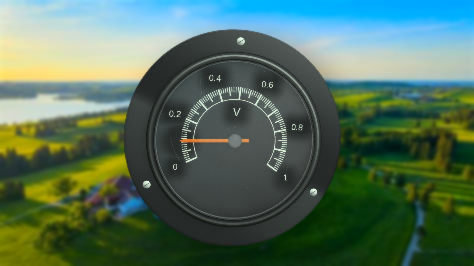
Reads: 0.1; V
